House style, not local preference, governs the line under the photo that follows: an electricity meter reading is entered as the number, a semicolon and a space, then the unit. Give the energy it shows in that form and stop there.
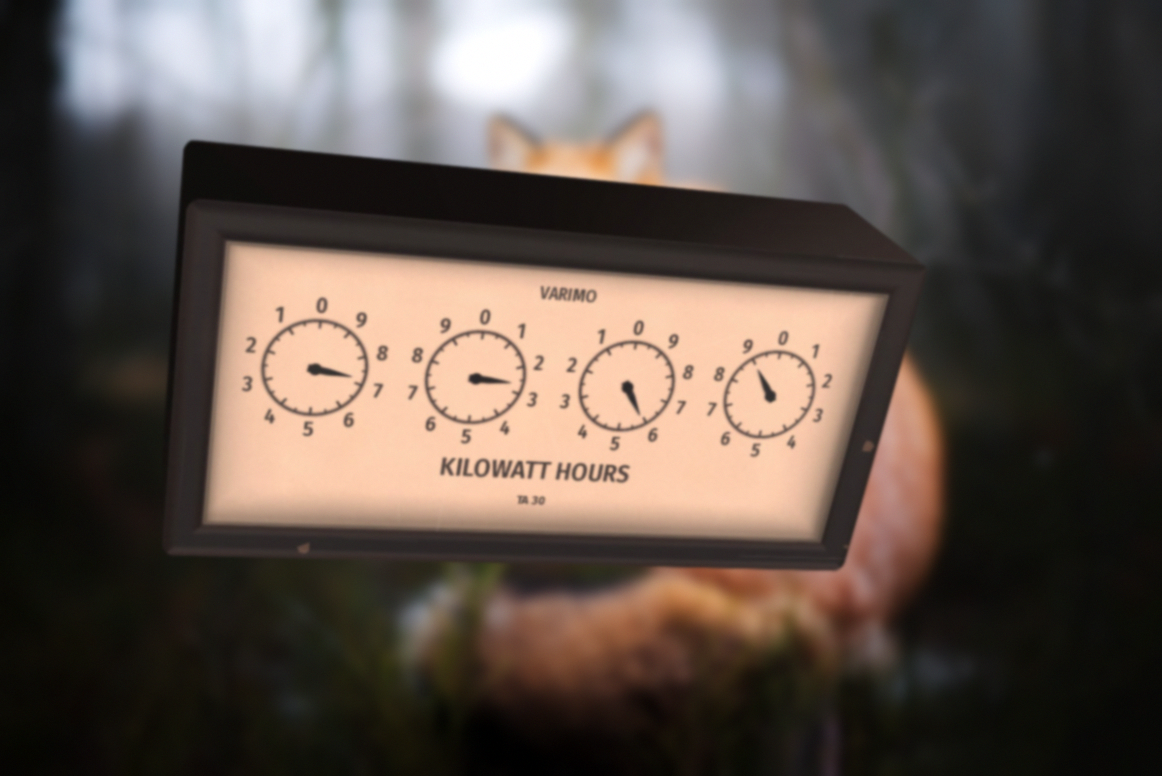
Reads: 7259; kWh
